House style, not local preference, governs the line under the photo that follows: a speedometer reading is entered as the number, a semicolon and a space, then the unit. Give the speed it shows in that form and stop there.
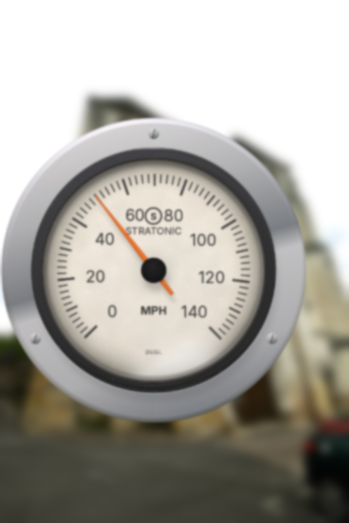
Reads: 50; mph
